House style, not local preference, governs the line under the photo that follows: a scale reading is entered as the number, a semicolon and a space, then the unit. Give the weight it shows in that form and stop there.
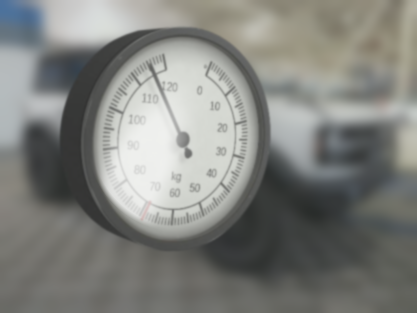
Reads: 115; kg
